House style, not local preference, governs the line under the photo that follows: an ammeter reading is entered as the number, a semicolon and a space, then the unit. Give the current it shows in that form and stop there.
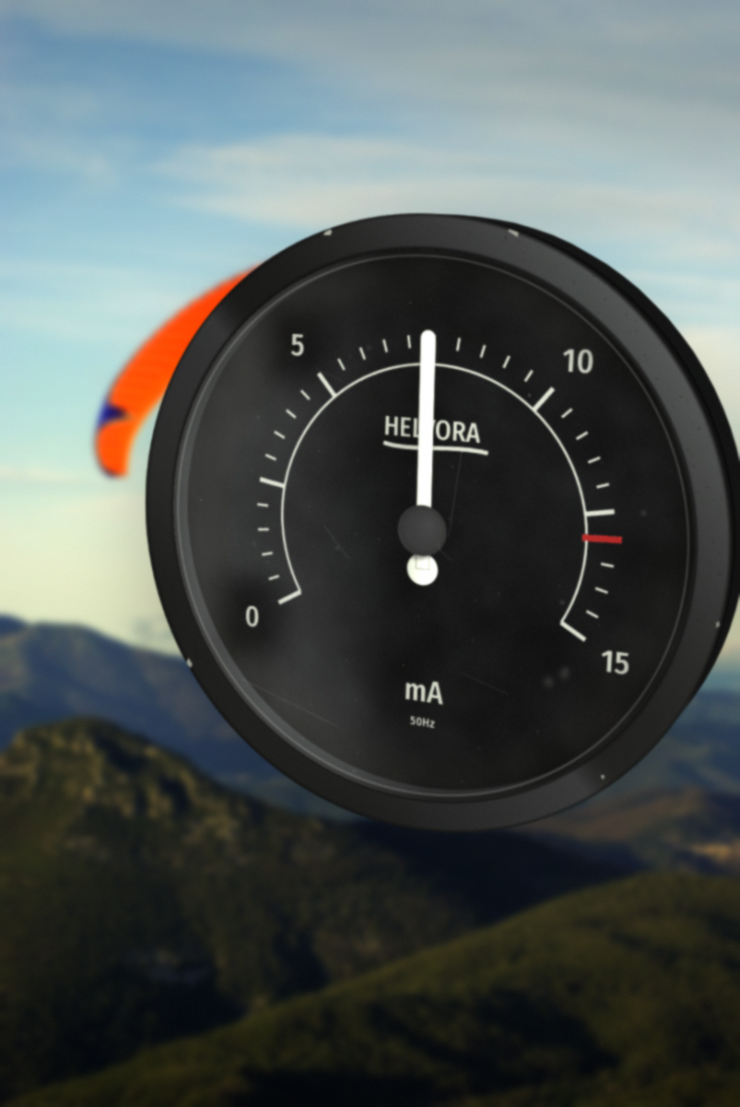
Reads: 7.5; mA
